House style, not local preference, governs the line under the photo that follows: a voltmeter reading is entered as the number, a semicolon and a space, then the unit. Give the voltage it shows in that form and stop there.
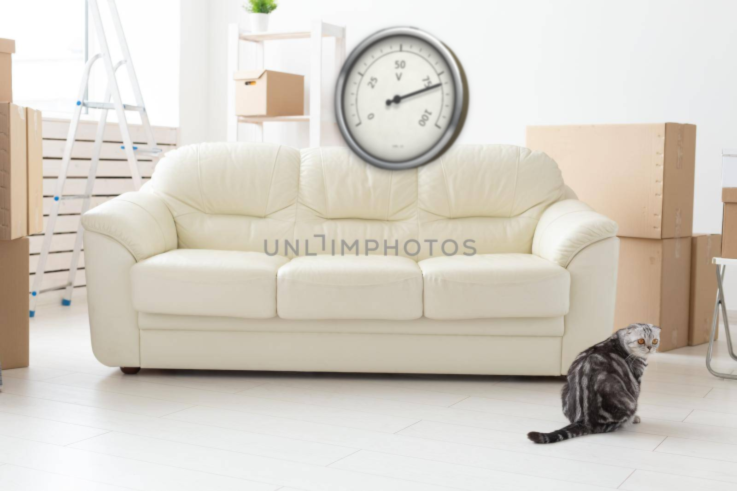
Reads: 80; V
